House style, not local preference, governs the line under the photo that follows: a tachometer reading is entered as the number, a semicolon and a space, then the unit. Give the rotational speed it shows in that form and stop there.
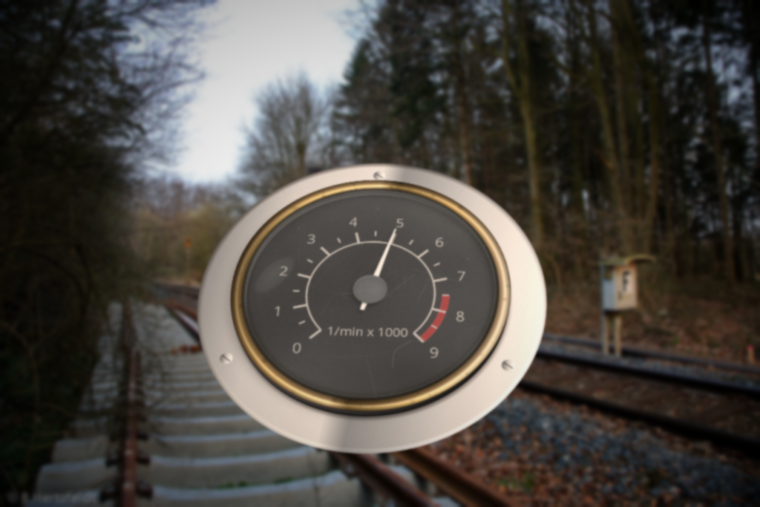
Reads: 5000; rpm
